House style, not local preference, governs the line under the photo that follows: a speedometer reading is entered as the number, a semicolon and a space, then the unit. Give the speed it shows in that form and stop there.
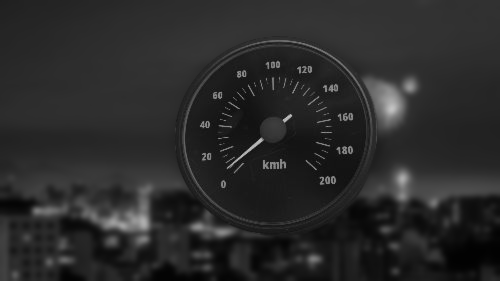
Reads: 5; km/h
